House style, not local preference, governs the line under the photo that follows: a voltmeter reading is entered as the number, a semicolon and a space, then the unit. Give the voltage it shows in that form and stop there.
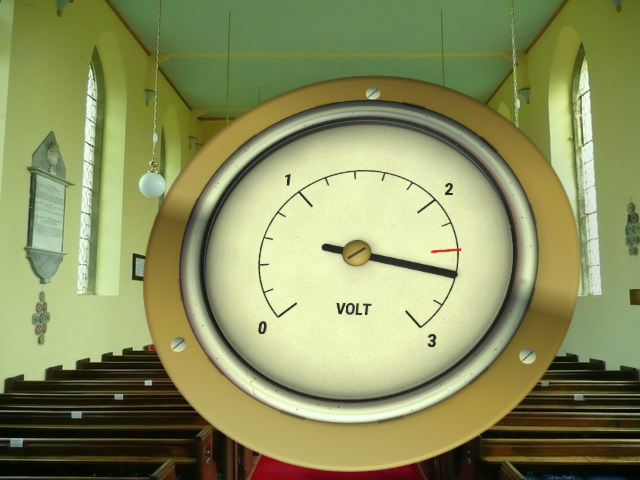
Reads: 2.6; V
